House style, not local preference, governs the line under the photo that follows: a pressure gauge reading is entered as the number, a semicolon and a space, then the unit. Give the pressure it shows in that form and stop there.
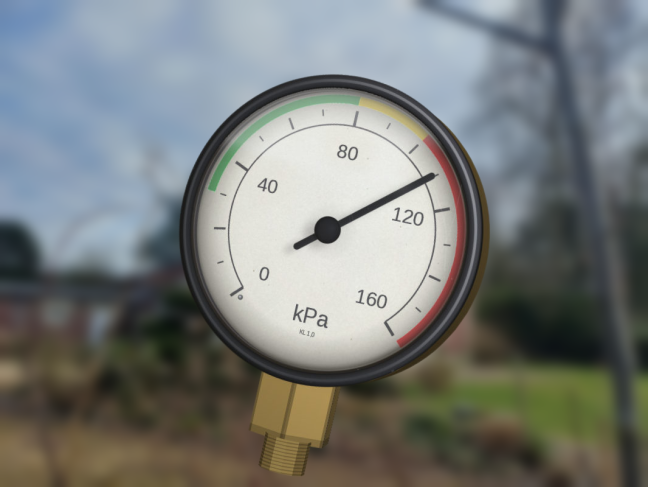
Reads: 110; kPa
